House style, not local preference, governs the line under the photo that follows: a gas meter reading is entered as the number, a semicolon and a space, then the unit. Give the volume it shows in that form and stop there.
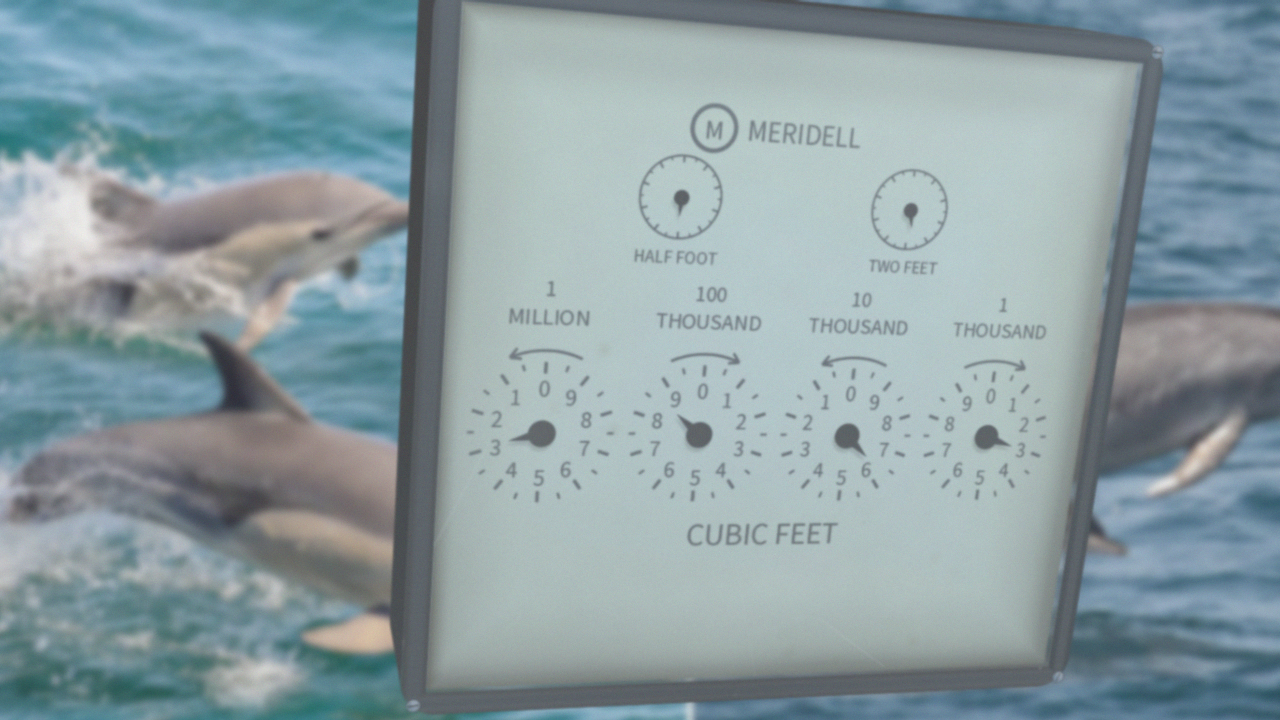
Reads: 286300; ft³
